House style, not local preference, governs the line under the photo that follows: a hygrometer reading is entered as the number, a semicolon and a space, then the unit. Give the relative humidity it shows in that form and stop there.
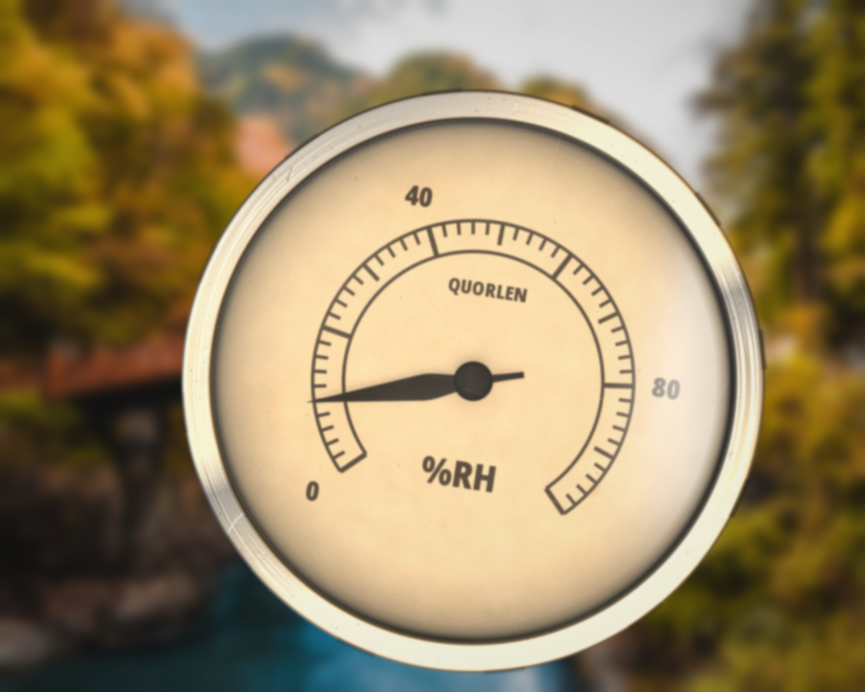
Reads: 10; %
